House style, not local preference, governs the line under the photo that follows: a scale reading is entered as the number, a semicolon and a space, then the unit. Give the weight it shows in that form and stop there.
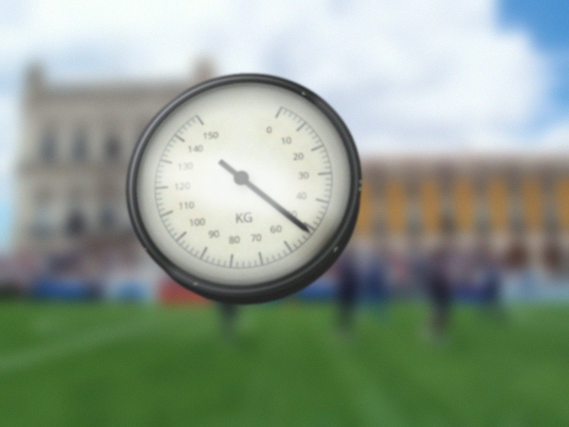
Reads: 52; kg
